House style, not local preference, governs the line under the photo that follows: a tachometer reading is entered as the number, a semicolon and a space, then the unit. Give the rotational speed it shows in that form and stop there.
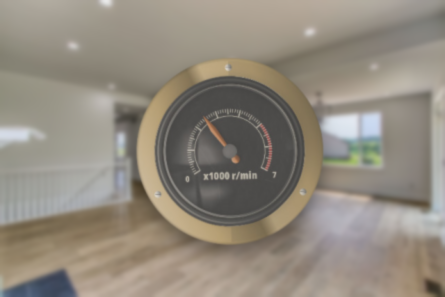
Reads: 2500; rpm
